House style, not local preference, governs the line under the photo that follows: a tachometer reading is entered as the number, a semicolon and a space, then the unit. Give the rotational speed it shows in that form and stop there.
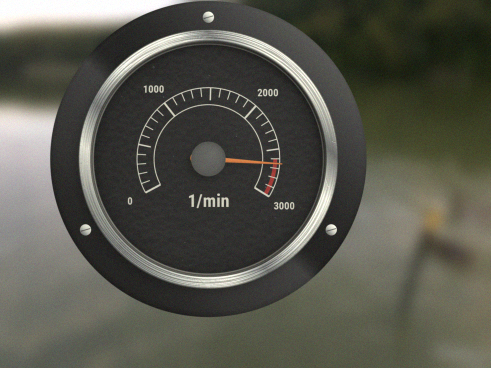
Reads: 2650; rpm
